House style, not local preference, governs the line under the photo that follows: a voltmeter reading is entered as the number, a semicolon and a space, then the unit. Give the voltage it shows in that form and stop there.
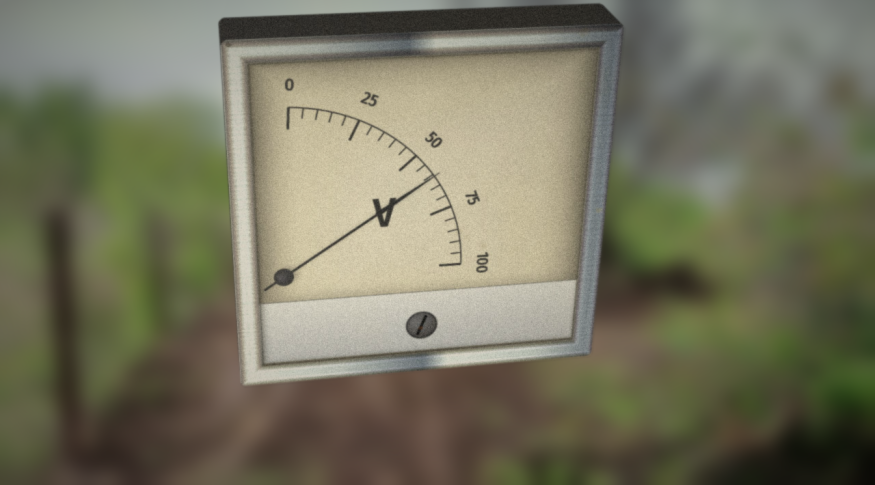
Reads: 60; V
